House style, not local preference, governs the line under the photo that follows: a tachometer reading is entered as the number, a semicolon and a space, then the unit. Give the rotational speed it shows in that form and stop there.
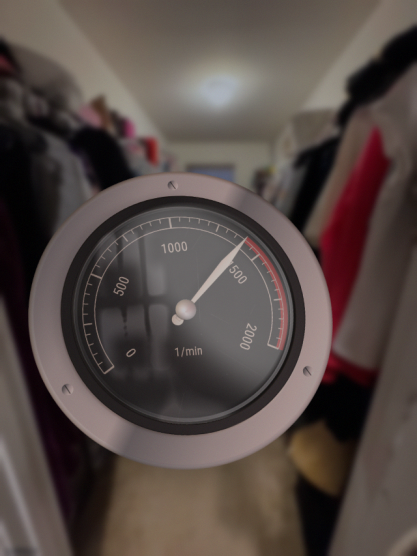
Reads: 1400; rpm
